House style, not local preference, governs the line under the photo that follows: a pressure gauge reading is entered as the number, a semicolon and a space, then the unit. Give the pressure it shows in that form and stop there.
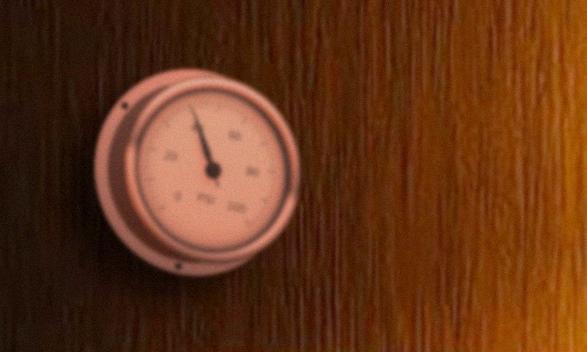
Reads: 40; psi
